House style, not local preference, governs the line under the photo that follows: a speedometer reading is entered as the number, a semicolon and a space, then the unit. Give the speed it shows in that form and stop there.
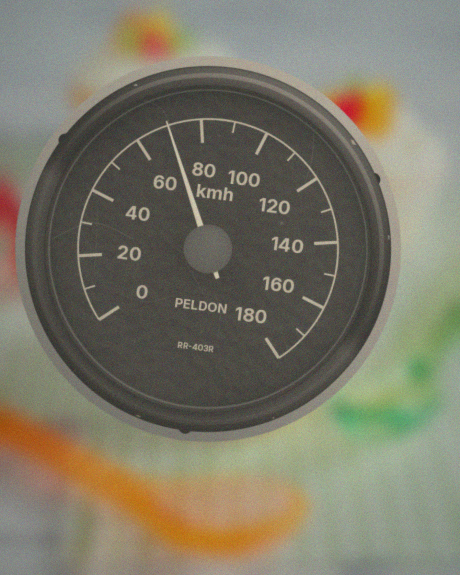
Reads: 70; km/h
